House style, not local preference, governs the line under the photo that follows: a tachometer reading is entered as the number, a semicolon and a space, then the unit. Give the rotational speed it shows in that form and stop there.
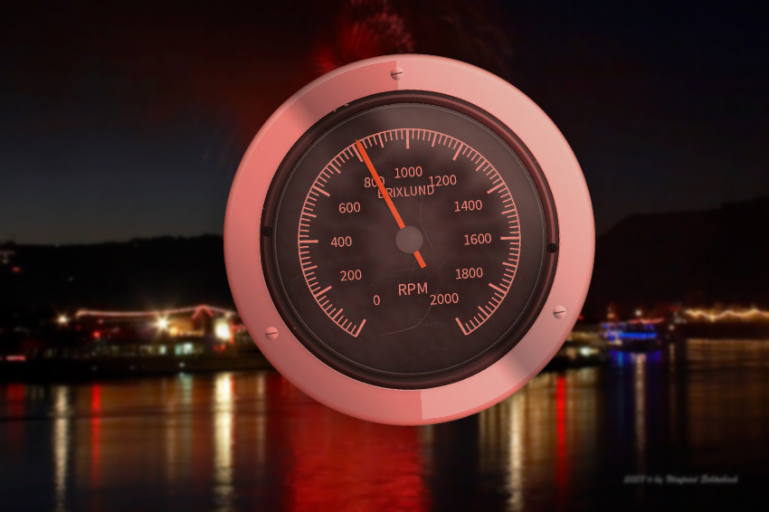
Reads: 820; rpm
